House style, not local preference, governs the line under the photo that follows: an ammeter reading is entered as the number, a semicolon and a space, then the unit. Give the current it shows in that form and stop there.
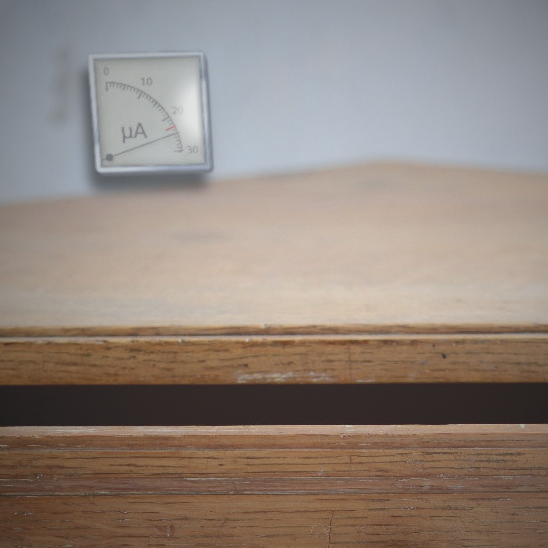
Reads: 25; µA
